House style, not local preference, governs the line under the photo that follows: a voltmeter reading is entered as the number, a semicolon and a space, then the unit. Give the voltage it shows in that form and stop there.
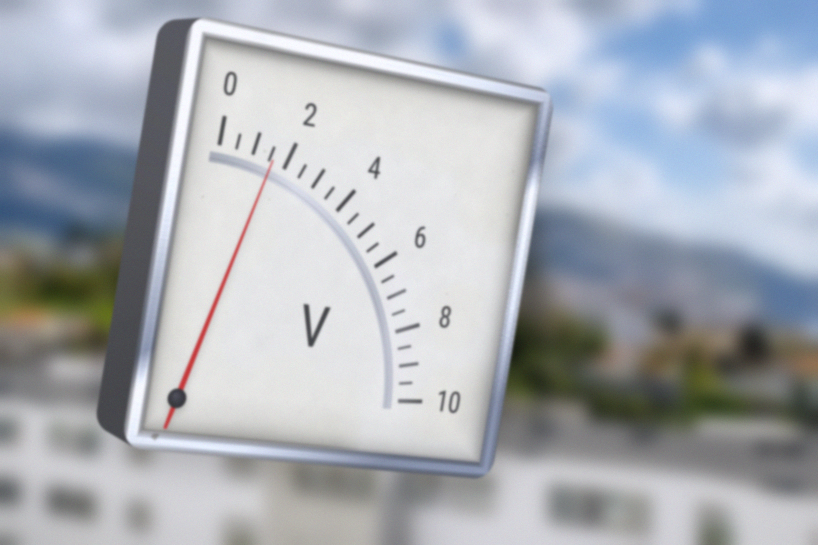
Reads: 1.5; V
